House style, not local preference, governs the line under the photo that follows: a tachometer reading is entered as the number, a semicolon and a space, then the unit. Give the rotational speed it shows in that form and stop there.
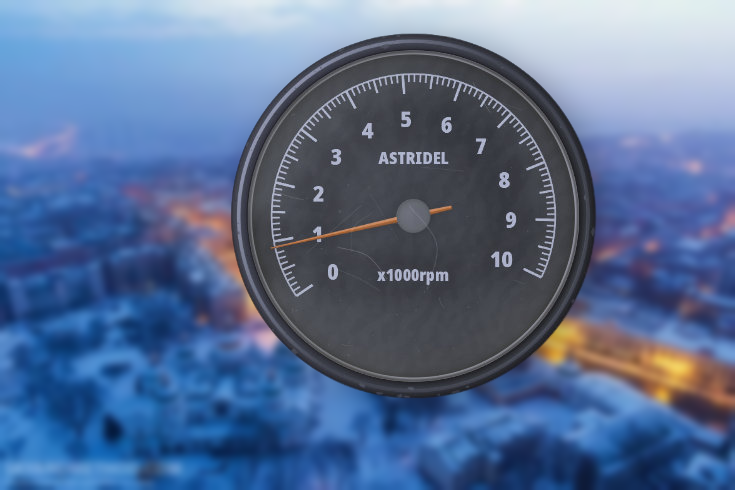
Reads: 900; rpm
